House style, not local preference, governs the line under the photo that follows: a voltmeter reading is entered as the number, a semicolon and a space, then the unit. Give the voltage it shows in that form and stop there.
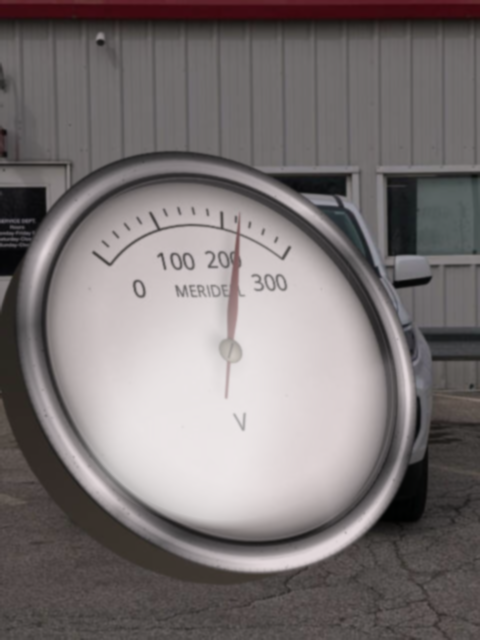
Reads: 220; V
